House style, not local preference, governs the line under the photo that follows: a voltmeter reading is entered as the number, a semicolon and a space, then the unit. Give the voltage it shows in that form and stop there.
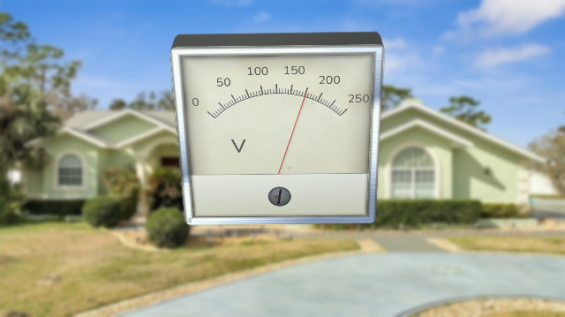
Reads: 175; V
